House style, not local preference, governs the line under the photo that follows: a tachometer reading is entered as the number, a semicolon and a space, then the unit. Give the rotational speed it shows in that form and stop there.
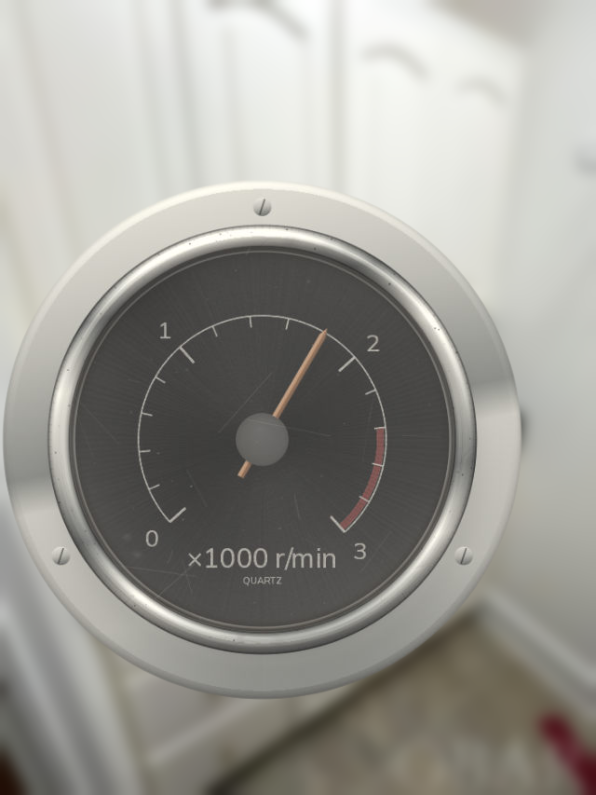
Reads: 1800; rpm
